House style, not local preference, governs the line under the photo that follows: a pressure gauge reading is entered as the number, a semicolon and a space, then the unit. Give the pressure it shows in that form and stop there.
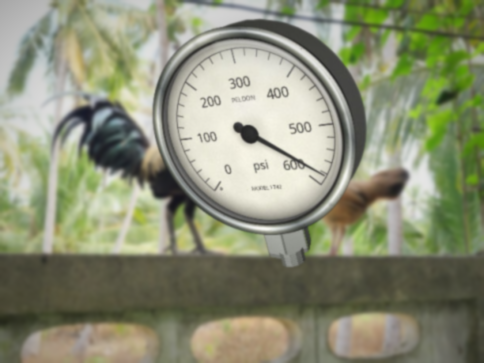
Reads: 580; psi
